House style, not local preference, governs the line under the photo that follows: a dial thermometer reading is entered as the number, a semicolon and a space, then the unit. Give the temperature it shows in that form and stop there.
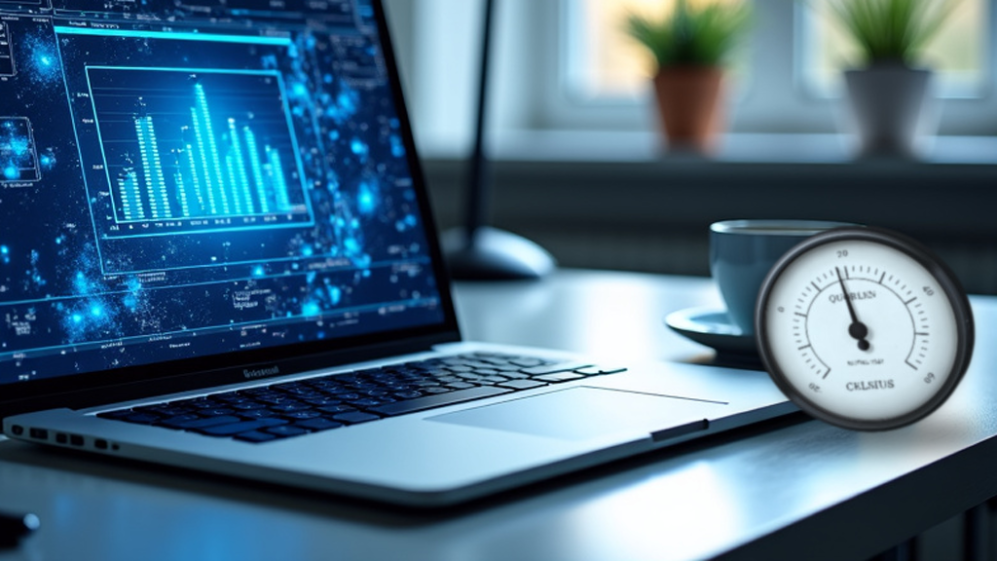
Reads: 18; °C
